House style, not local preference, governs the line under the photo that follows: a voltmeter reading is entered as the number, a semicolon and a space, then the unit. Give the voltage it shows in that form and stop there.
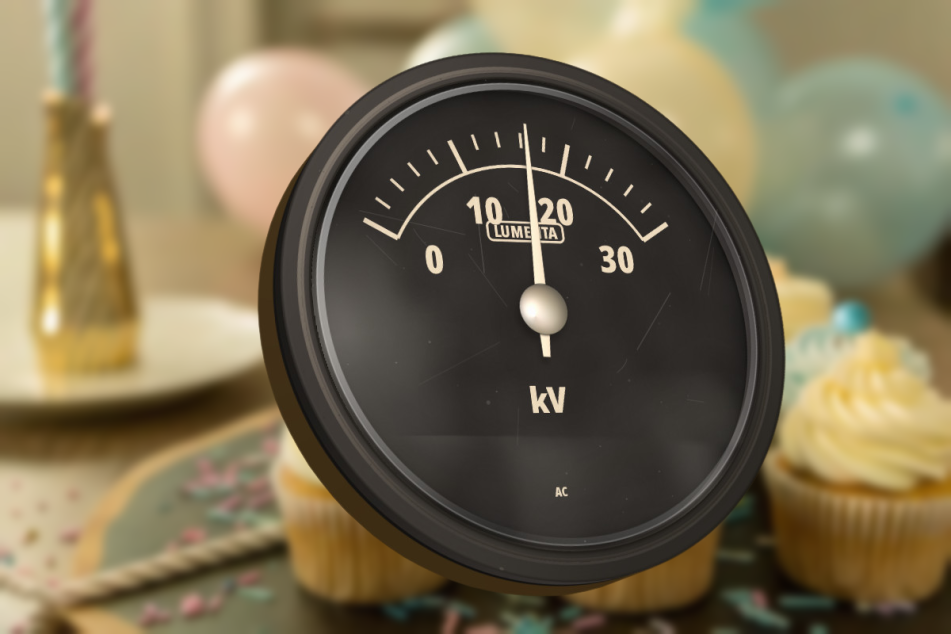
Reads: 16; kV
